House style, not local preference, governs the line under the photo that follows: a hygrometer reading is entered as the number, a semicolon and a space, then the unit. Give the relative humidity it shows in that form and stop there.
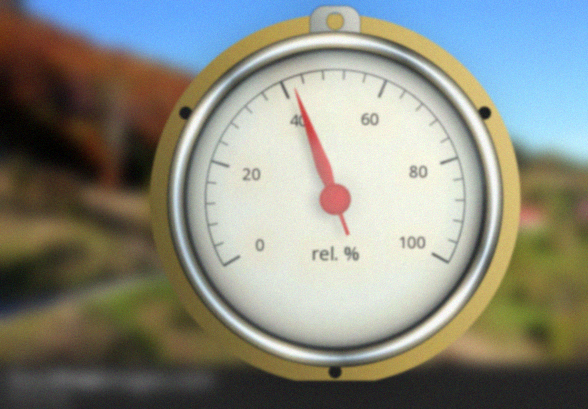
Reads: 42; %
